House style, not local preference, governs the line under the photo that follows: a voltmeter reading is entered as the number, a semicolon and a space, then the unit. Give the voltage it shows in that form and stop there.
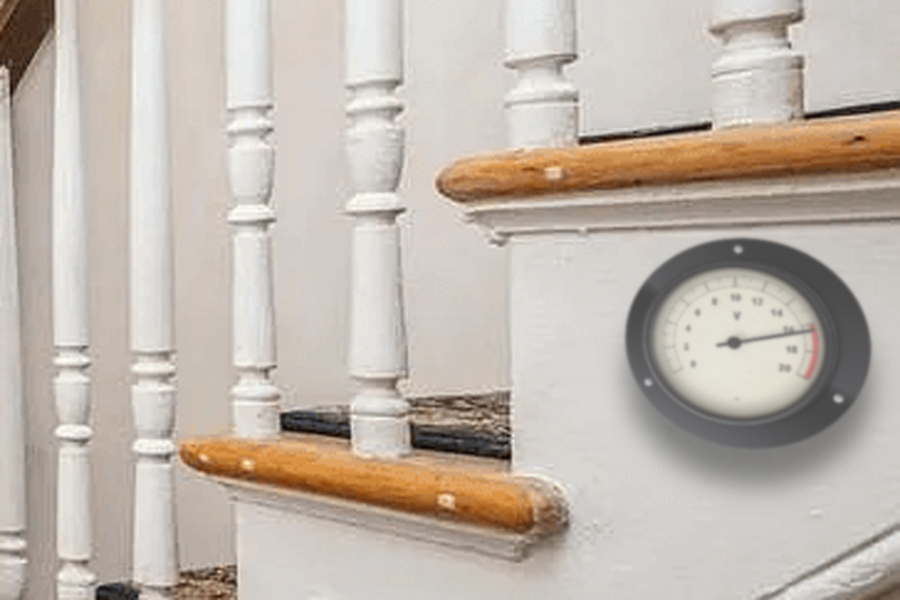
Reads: 16.5; V
